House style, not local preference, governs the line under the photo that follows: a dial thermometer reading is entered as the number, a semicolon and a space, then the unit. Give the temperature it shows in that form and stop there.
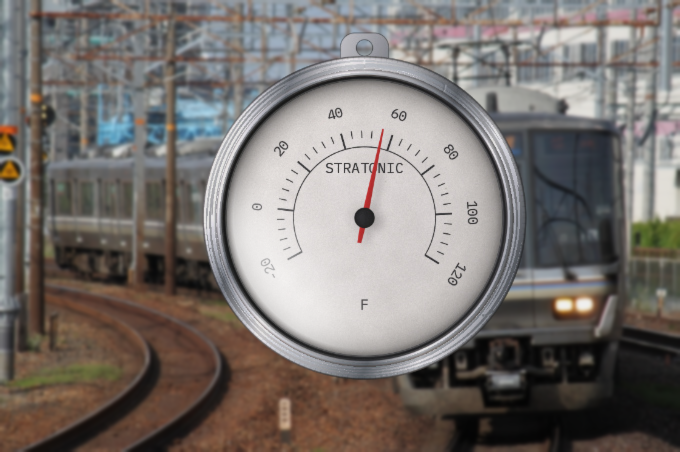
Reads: 56; °F
